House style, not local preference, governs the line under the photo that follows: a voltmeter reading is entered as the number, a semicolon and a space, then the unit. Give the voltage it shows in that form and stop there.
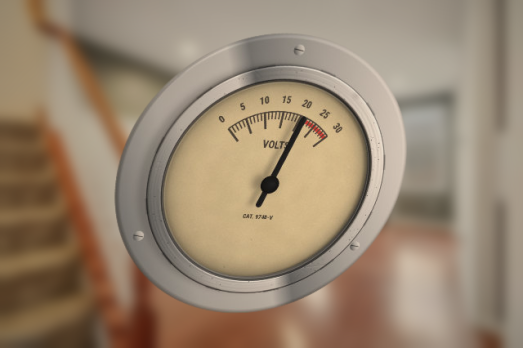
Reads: 20; V
